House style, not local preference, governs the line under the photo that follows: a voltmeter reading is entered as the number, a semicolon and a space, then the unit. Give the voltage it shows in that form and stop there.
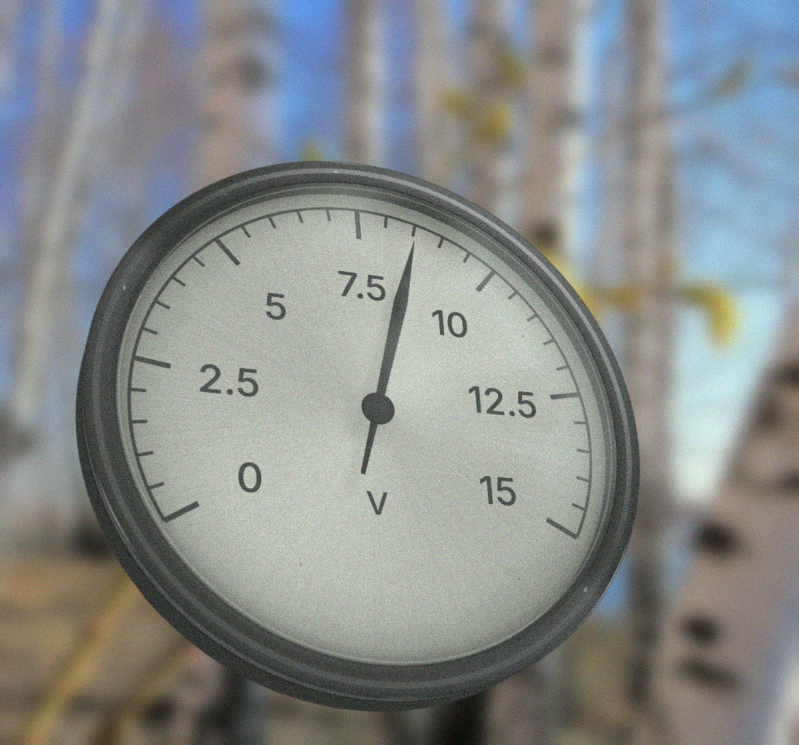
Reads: 8.5; V
